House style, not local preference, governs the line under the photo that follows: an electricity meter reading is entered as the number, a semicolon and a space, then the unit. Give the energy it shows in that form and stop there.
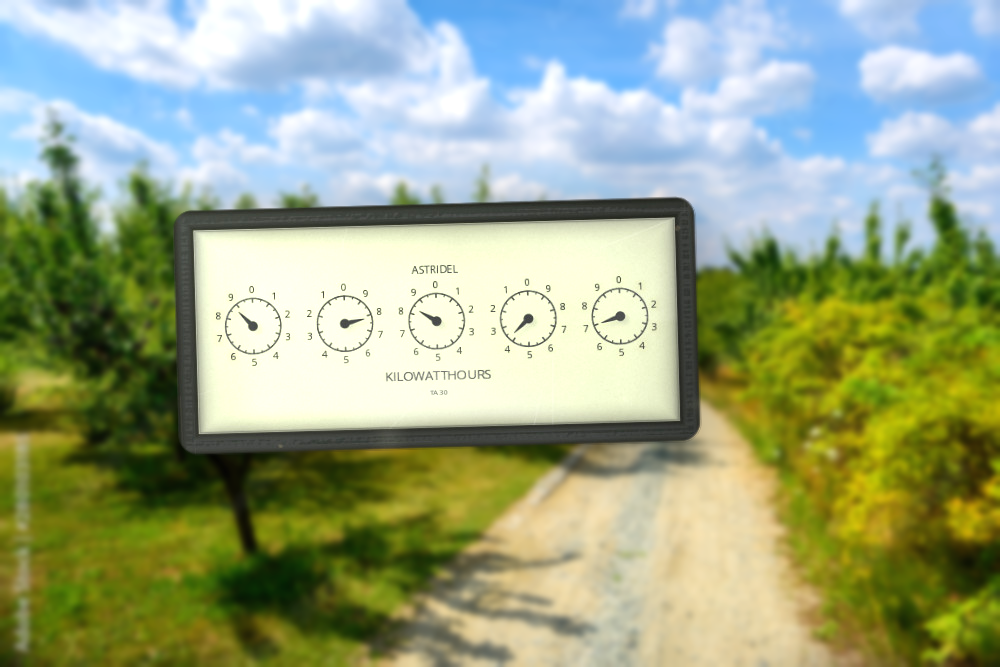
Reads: 87837; kWh
